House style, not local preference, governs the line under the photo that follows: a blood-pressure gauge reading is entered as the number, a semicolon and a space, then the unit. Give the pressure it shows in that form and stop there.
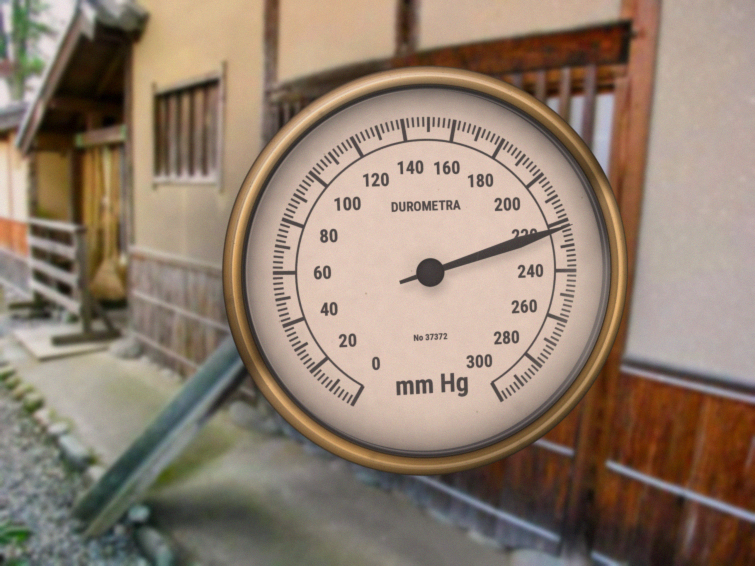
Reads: 222; mmHg
